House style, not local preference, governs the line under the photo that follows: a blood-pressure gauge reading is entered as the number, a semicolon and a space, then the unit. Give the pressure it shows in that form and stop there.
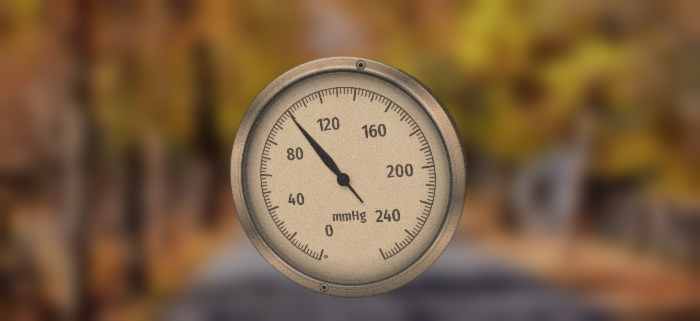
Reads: 100; mmHg
